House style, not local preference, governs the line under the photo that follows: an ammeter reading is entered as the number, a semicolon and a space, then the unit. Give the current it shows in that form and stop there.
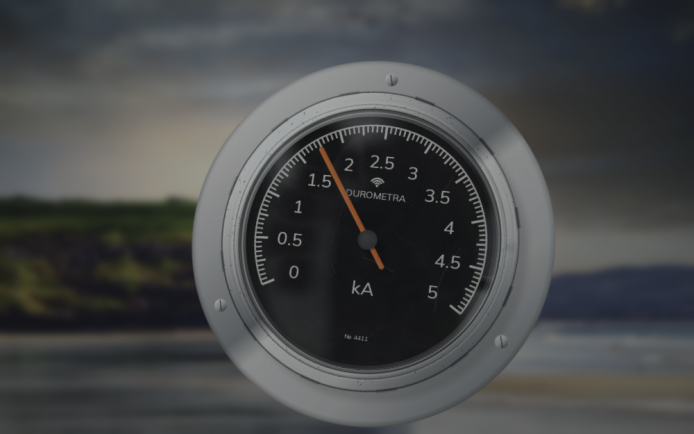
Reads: 1.75; kA
